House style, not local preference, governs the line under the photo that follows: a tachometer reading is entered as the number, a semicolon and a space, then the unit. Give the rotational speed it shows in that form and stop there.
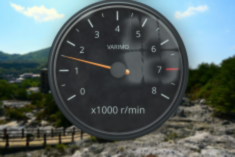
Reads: 1500; rpm
